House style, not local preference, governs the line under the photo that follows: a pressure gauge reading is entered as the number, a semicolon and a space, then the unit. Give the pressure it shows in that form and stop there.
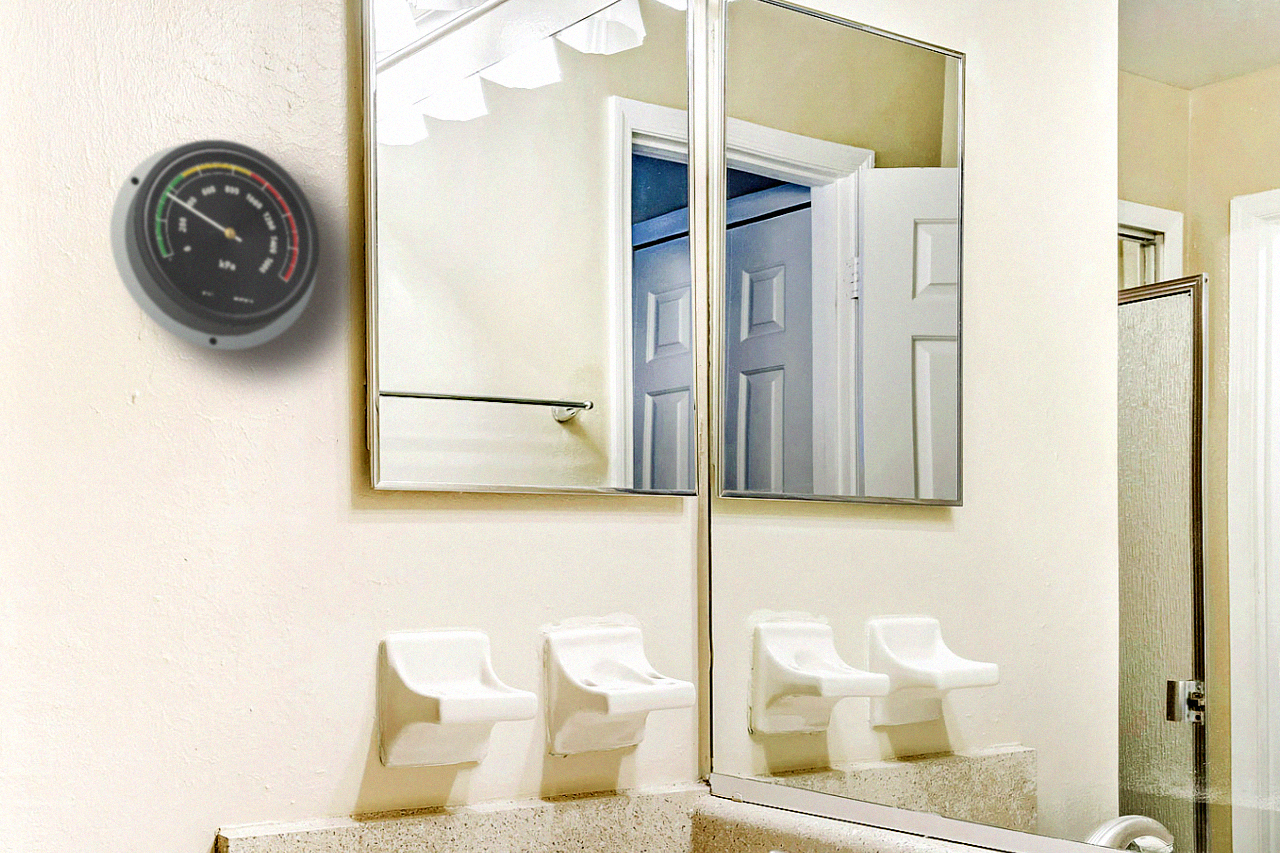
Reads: 350; kPa
